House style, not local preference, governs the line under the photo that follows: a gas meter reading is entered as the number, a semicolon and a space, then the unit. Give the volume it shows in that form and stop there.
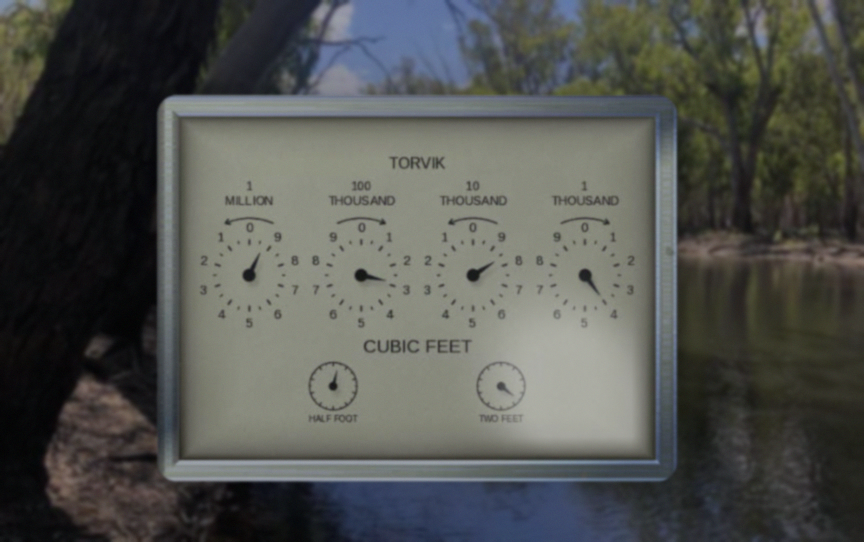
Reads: 928400; ft³
